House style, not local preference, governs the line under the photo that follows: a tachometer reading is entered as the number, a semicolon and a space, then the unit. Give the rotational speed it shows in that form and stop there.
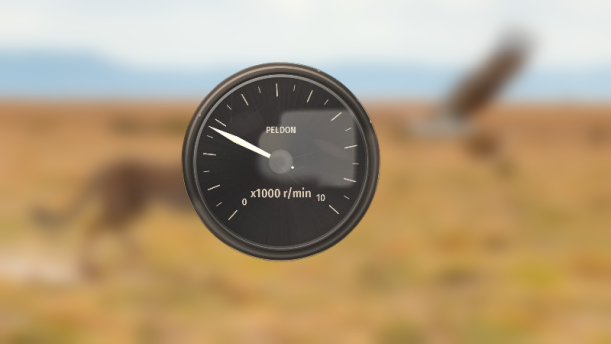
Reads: 2750; rpm
